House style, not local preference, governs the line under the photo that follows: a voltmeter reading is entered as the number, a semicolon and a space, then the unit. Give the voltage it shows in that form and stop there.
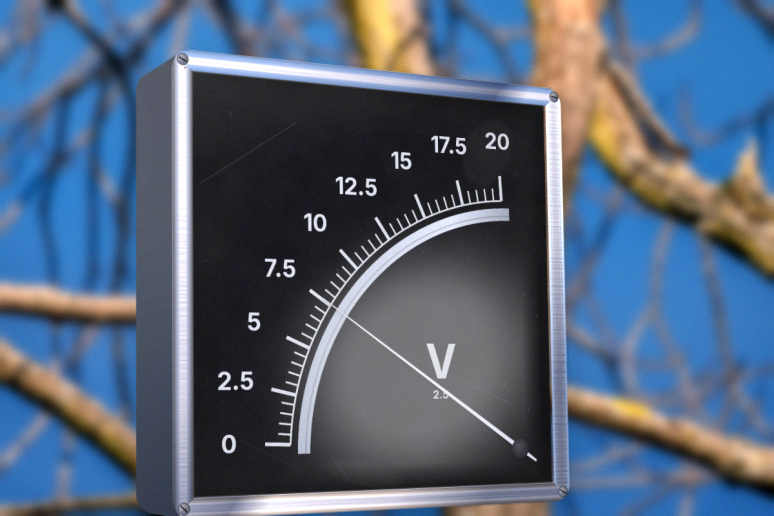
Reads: 7.5; V
